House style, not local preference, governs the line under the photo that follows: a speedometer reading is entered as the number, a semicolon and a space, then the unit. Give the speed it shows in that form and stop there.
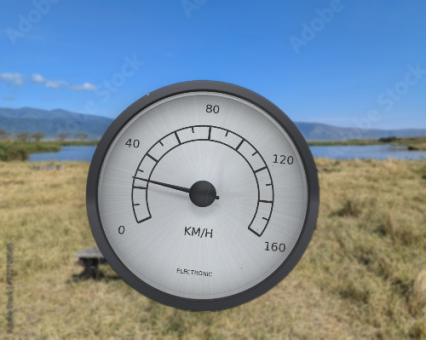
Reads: 25; km/h
